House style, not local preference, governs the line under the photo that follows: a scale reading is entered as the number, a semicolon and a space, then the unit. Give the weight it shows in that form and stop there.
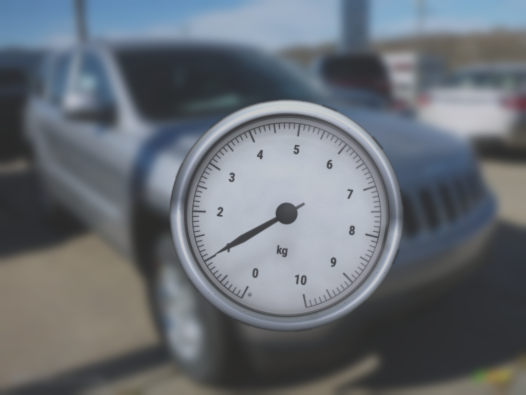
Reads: 1; kg
